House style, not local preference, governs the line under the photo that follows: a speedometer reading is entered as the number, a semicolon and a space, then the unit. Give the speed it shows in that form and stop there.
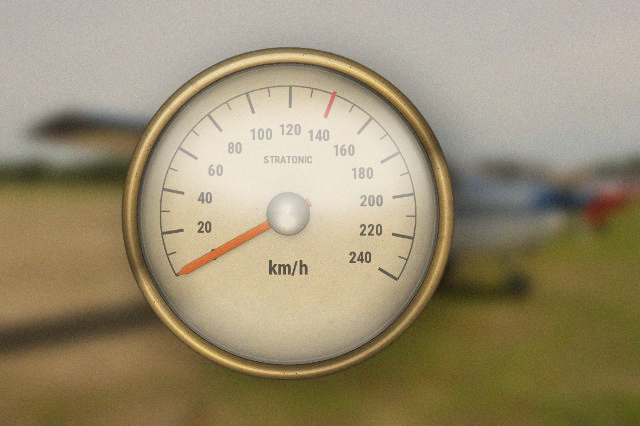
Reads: 0; km/h
